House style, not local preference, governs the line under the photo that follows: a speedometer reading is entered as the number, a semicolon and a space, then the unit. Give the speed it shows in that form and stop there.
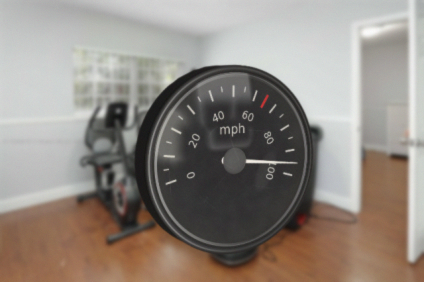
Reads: 95; mph
